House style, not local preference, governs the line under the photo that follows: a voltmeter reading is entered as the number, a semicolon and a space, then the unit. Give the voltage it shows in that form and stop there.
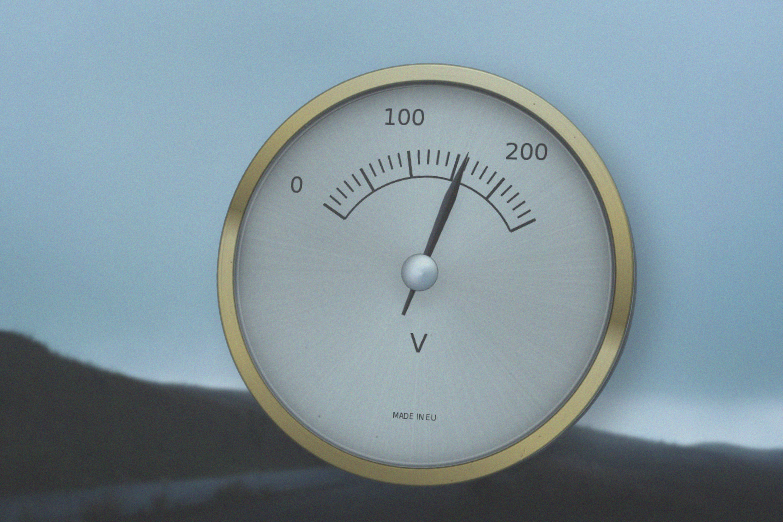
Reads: 160; V
